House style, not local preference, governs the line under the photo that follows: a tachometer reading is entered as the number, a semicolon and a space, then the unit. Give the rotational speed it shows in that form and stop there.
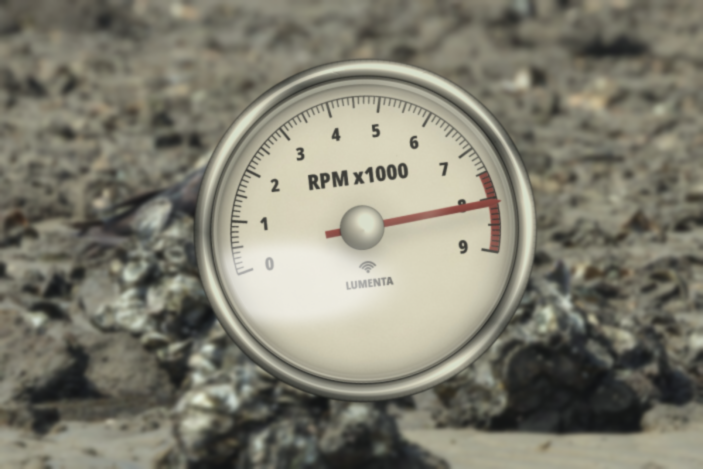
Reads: 8100; rpm
